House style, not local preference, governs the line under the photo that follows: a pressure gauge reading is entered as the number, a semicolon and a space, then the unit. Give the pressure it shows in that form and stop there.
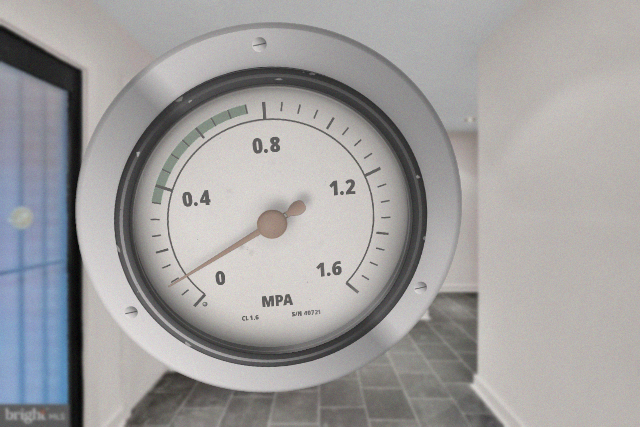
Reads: 0.1; MPa
